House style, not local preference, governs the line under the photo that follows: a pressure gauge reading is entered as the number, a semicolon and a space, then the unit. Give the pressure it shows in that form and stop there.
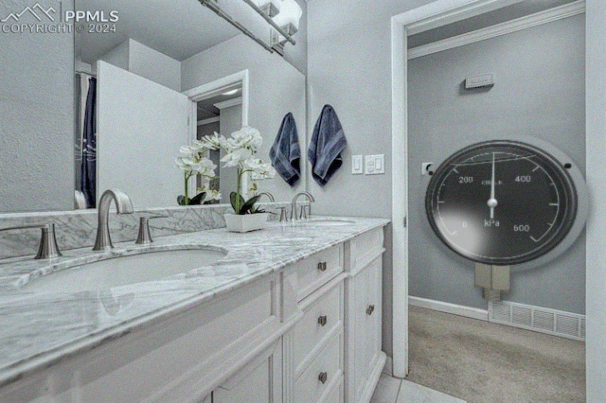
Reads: 300; kPa
